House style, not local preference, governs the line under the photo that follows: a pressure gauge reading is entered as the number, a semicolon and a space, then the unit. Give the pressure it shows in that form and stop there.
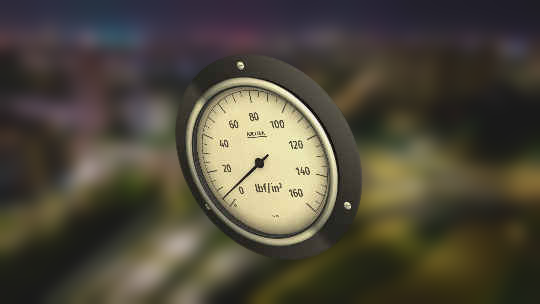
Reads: 5; psi
